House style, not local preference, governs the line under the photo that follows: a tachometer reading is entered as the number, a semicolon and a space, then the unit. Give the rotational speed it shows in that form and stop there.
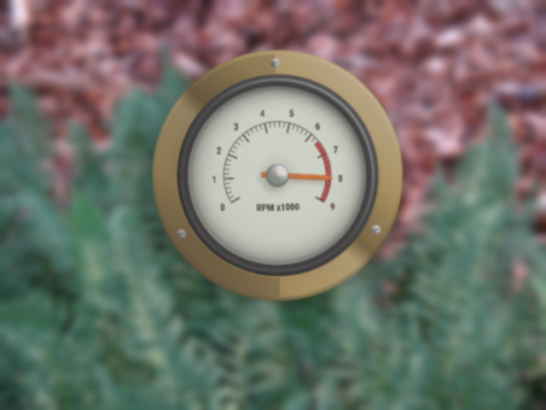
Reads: 8000; rpm
